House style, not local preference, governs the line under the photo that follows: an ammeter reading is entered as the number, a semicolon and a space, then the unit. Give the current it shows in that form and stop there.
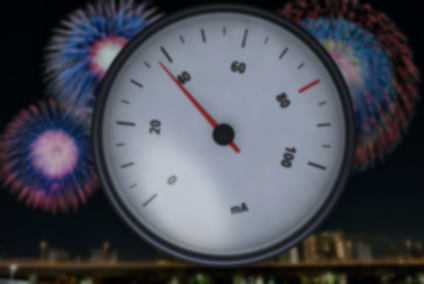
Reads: 37.5; mA
